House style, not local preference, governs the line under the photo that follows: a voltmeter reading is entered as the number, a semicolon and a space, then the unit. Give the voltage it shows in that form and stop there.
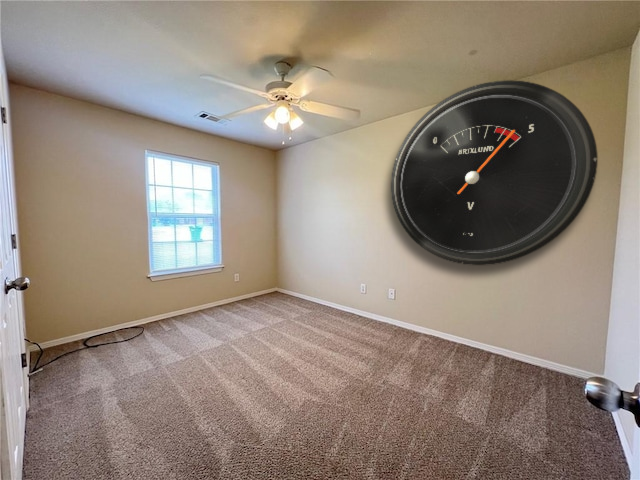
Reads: 4.5; V
